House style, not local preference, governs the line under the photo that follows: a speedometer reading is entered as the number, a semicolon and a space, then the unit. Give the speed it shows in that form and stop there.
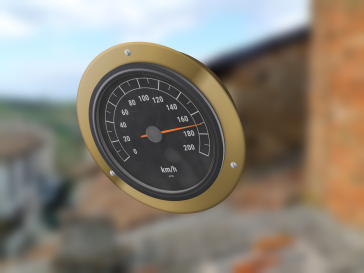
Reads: 170; km/h
